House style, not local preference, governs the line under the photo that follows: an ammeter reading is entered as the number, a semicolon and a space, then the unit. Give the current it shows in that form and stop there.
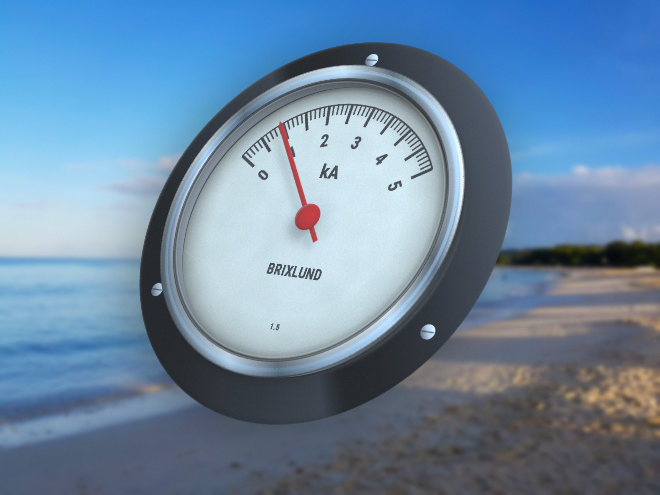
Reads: 1; kA
